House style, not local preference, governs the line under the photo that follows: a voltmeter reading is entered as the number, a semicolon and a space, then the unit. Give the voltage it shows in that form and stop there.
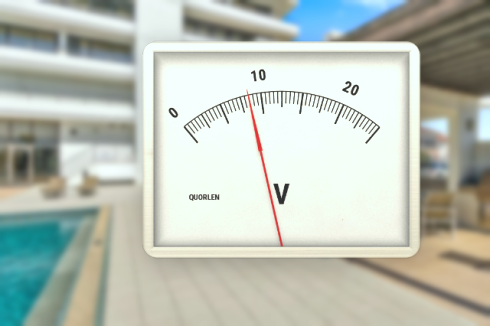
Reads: 8.5; V
